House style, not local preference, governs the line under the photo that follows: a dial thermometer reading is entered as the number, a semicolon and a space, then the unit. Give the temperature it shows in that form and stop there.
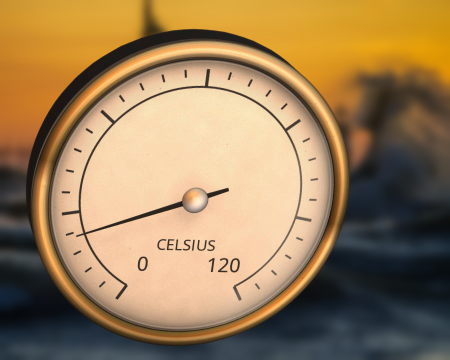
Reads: 16; °C
